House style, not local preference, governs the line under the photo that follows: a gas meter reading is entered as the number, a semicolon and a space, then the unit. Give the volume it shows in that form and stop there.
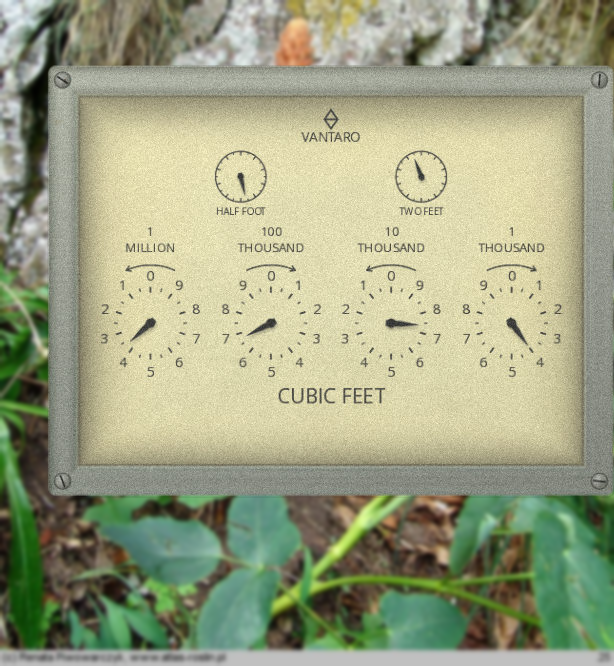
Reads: 367400; ft³
